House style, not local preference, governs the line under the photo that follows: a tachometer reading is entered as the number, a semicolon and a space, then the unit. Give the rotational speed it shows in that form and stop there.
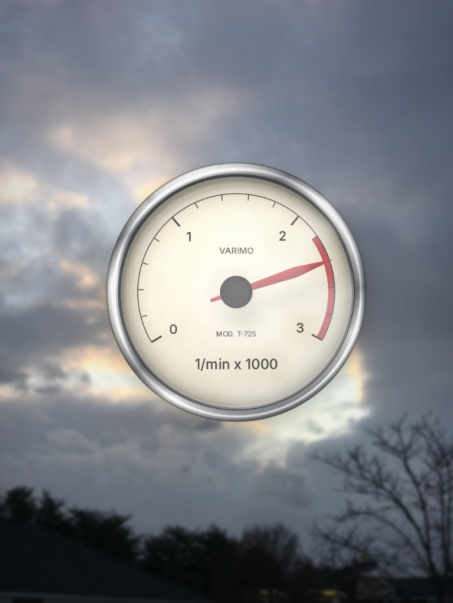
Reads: 2400; rpm
